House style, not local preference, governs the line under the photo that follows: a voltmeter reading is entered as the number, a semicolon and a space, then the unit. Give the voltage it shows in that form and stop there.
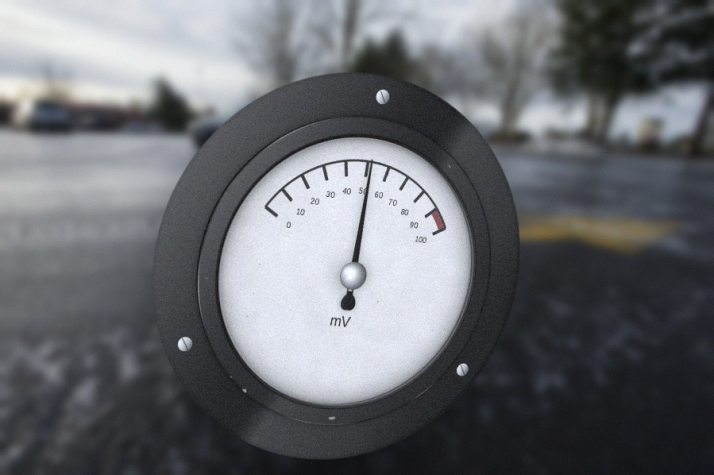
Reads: 50; mV
